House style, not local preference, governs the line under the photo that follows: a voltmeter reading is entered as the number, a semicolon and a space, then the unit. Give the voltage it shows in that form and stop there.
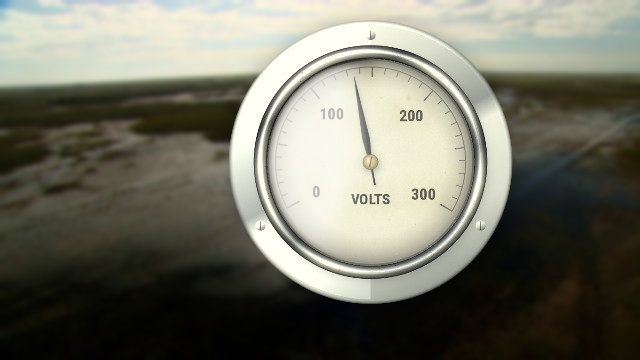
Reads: 135; V
